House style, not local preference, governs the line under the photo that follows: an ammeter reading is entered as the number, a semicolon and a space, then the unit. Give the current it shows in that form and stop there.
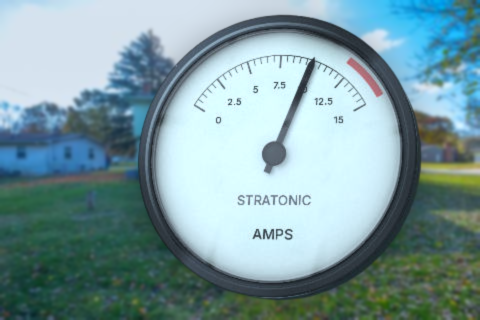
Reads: 10; A
